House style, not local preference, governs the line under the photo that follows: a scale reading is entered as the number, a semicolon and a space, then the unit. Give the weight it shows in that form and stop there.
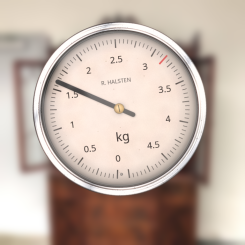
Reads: 1.6; kg
